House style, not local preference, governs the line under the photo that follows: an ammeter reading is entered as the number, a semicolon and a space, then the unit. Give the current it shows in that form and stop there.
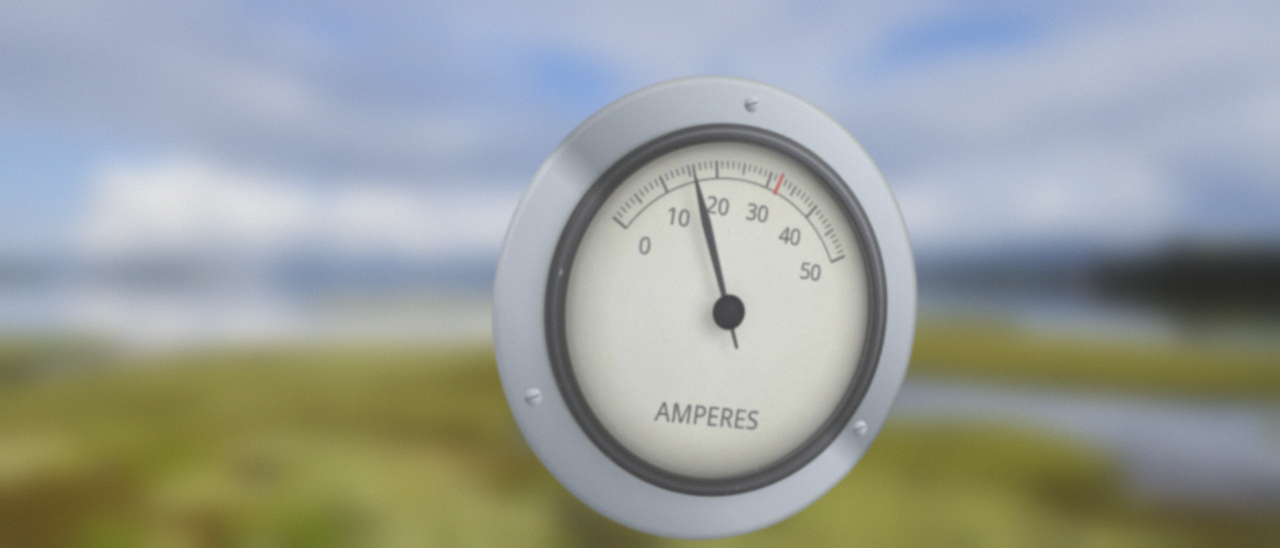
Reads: 15; A
